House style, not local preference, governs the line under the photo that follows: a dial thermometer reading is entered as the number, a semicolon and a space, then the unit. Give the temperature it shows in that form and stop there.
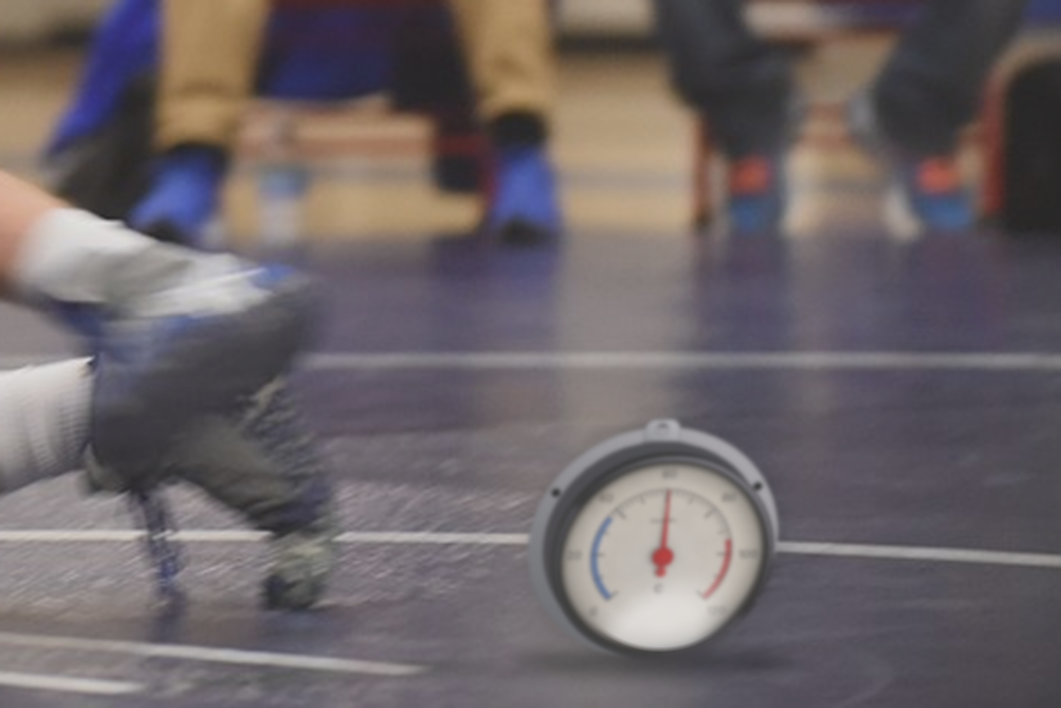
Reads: 60; °C
